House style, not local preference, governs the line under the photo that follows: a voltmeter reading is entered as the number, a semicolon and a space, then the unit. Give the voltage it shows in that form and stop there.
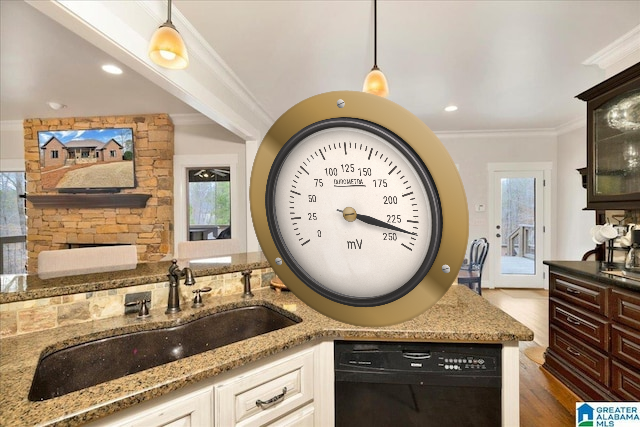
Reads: 235; mV
